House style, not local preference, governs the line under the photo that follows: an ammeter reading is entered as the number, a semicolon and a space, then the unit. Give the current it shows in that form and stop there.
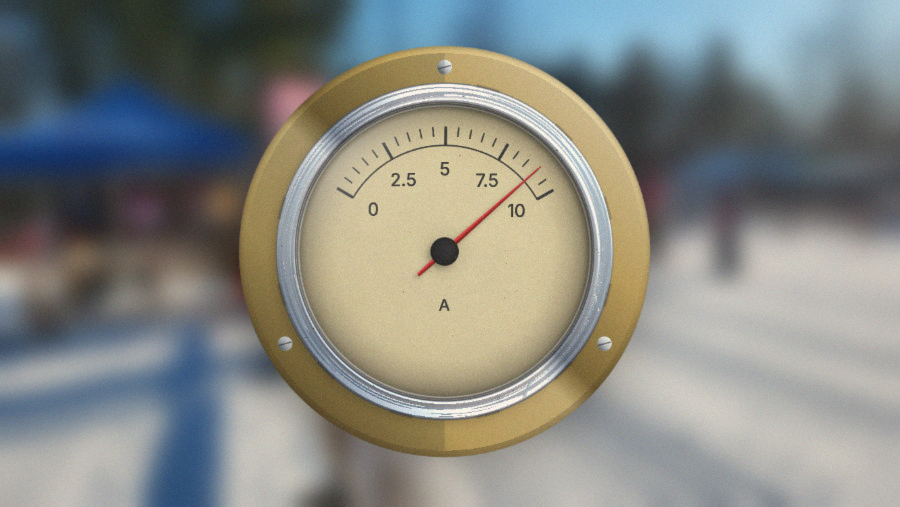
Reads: 9; A
